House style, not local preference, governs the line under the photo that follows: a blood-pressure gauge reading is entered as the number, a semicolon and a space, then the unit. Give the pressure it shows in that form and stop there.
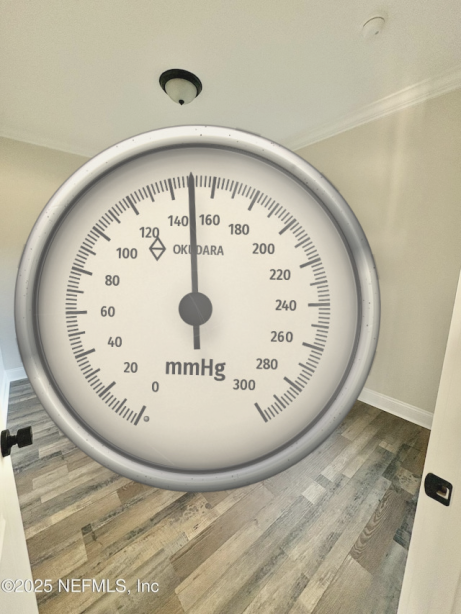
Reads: 150; mmHg
